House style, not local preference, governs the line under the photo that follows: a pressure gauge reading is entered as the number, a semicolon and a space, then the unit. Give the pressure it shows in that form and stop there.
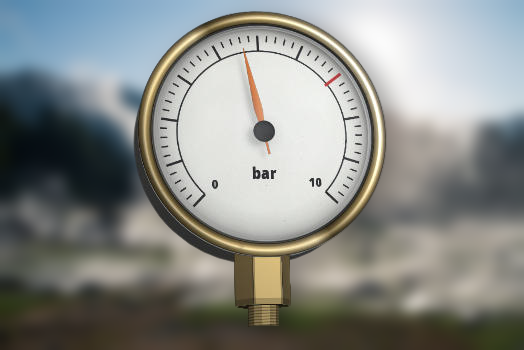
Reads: 4.6; bar
